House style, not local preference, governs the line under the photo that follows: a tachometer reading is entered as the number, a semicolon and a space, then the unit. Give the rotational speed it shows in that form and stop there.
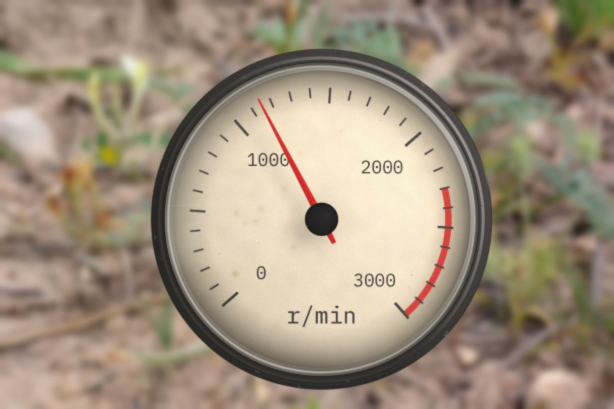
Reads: 1150; rpm
